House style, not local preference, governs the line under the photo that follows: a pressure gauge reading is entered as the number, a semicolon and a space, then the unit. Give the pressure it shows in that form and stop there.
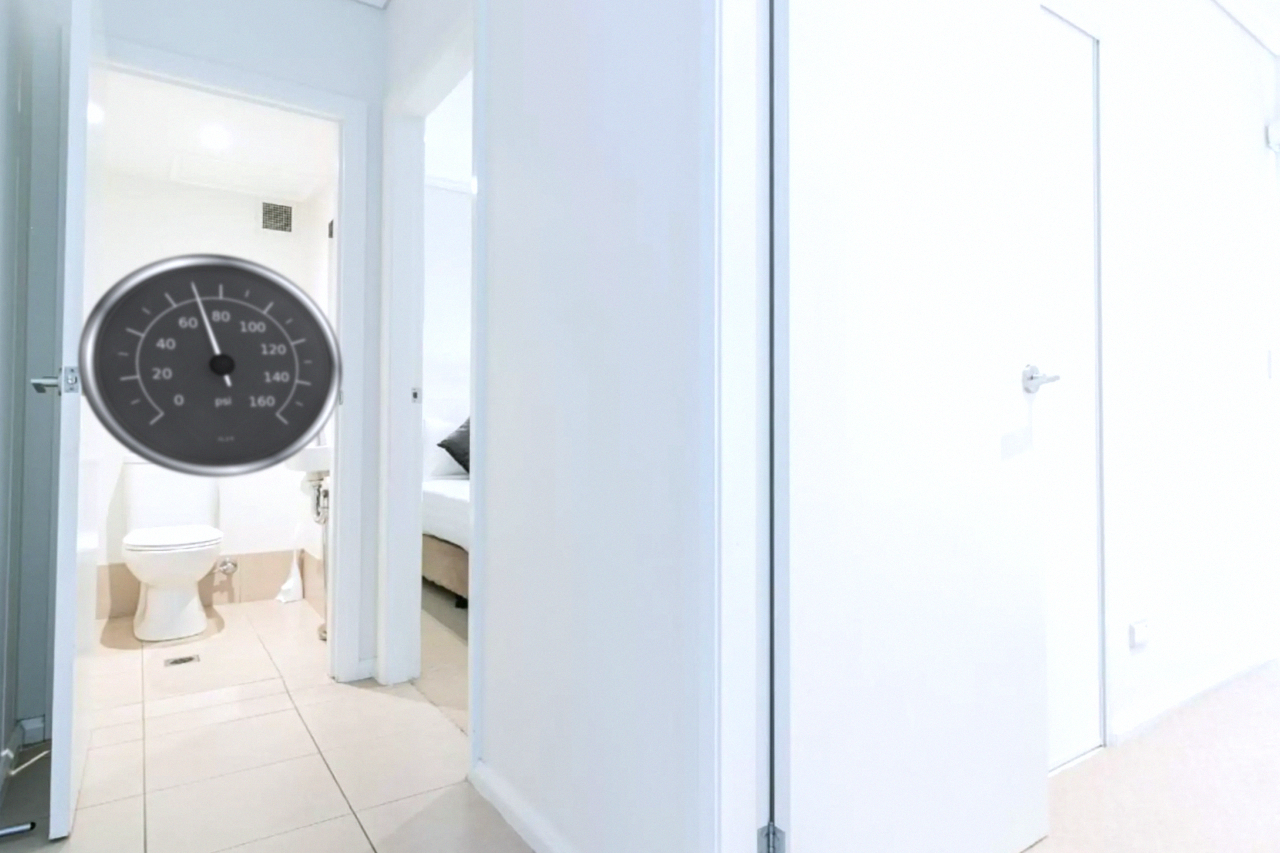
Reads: 70; psi
